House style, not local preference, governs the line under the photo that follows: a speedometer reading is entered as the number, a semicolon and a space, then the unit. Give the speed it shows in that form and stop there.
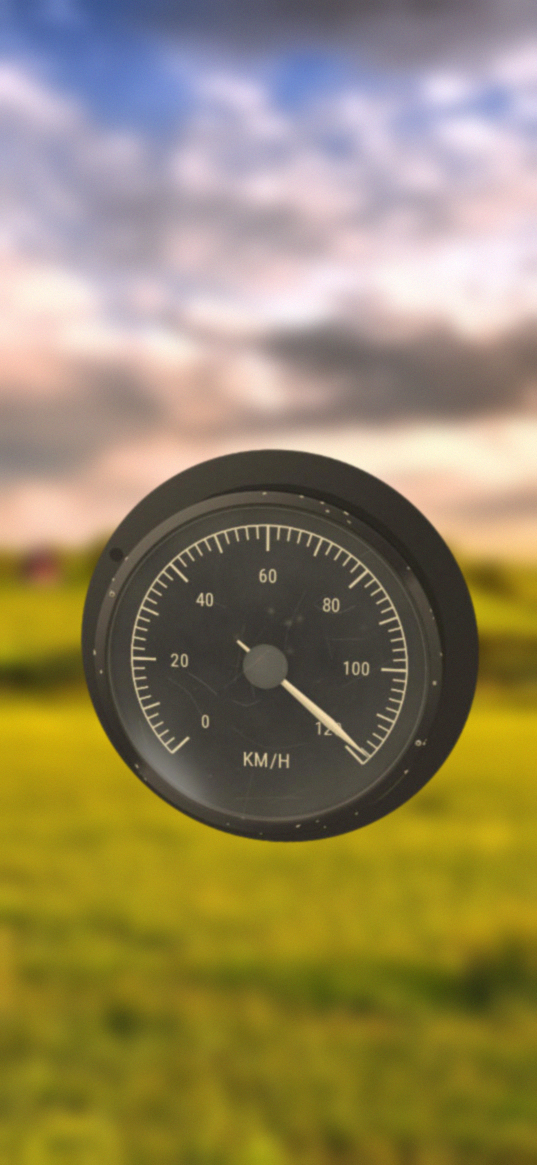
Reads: 118; km/h
